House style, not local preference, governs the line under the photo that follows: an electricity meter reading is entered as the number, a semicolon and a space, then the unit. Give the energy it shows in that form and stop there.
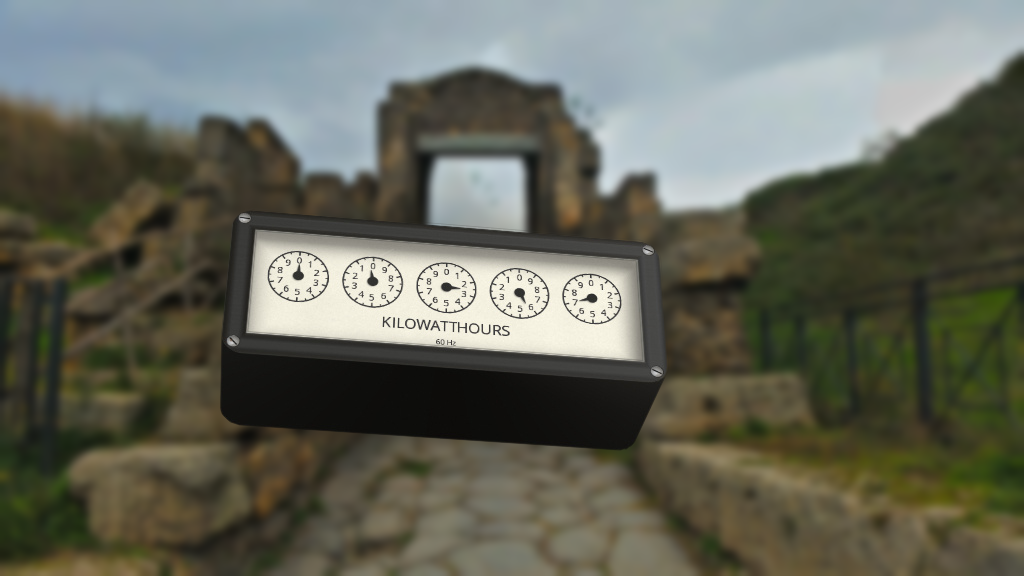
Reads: 257; kWh
